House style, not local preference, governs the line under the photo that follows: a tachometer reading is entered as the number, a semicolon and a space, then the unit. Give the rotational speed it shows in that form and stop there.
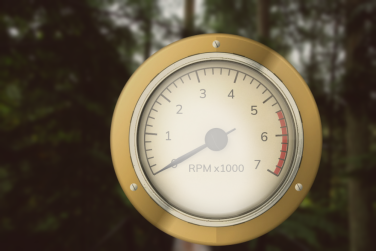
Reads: 0; rpm
